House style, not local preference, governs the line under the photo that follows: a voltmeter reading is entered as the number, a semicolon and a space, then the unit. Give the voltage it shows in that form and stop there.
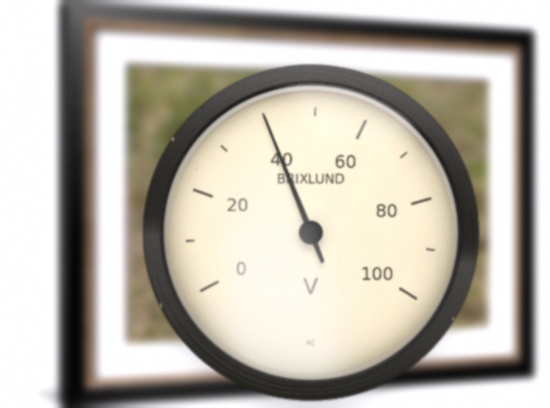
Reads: 40; V
